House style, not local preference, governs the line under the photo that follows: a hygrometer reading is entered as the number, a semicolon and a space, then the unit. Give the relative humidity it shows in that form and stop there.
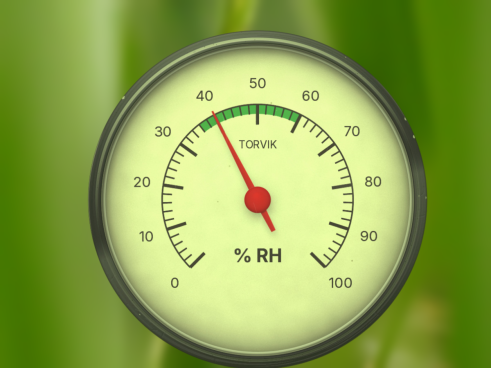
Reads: 40; %
